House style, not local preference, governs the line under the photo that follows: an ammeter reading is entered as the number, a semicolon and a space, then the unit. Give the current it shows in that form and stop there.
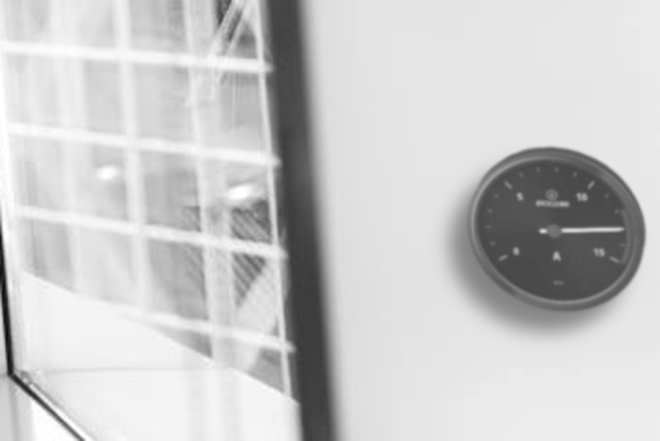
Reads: 13; A
